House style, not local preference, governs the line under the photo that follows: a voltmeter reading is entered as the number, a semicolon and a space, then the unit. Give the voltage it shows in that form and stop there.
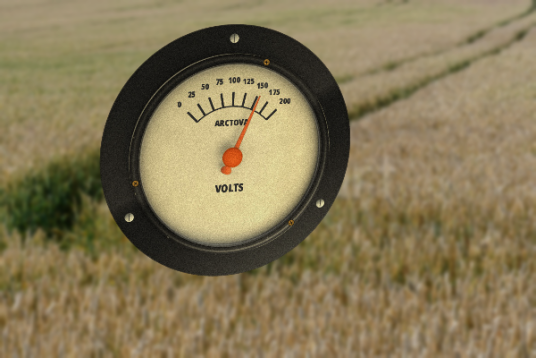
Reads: 150; V
